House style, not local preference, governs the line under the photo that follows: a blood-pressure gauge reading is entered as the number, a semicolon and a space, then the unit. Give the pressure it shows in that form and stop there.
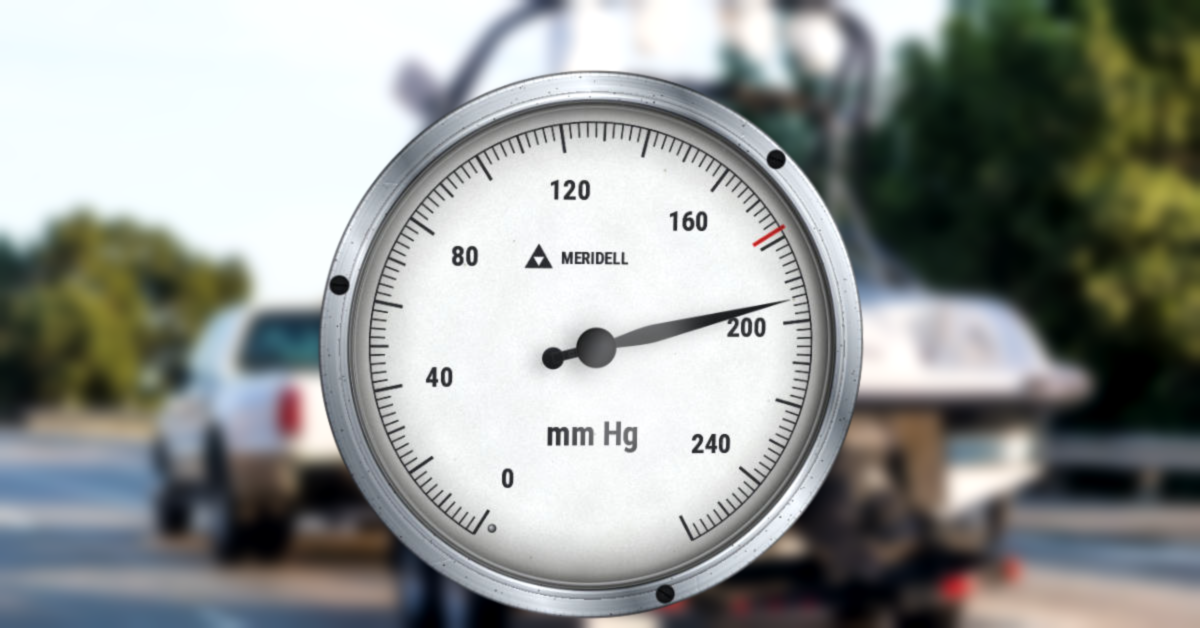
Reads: 194; mmHg
